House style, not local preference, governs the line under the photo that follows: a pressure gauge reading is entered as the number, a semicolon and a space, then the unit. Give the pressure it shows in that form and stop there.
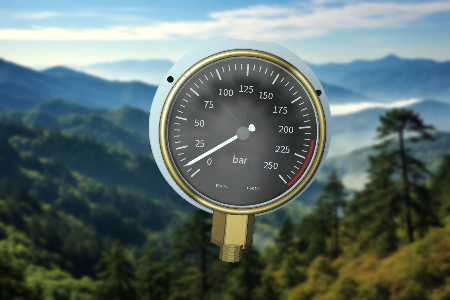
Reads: 10; bar
